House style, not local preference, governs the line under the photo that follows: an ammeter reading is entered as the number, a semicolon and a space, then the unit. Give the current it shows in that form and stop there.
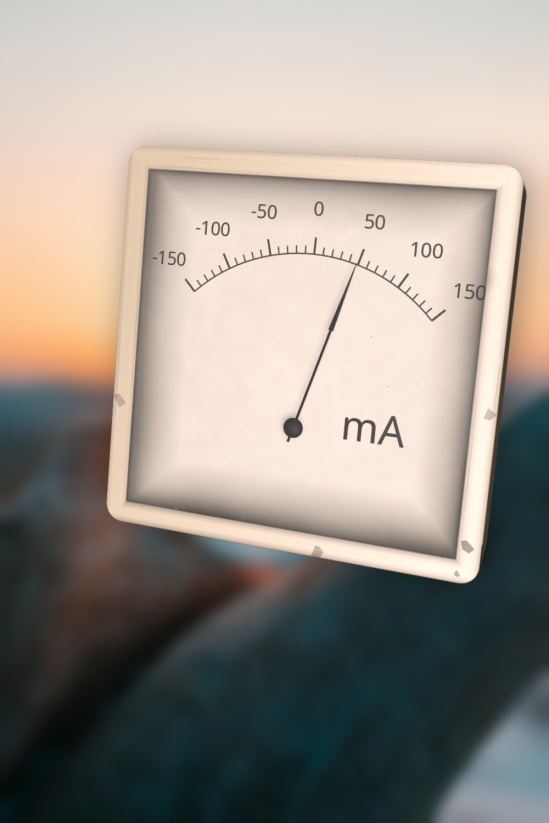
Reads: 50; mA
